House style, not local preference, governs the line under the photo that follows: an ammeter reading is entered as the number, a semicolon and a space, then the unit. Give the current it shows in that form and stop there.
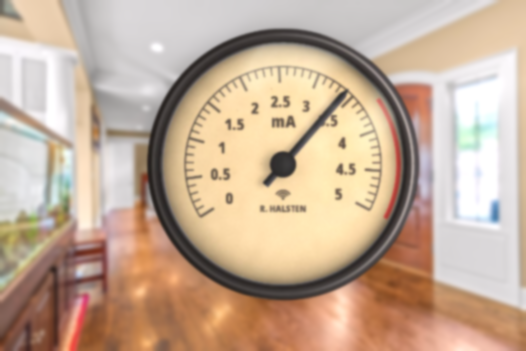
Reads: 3.4; mA
